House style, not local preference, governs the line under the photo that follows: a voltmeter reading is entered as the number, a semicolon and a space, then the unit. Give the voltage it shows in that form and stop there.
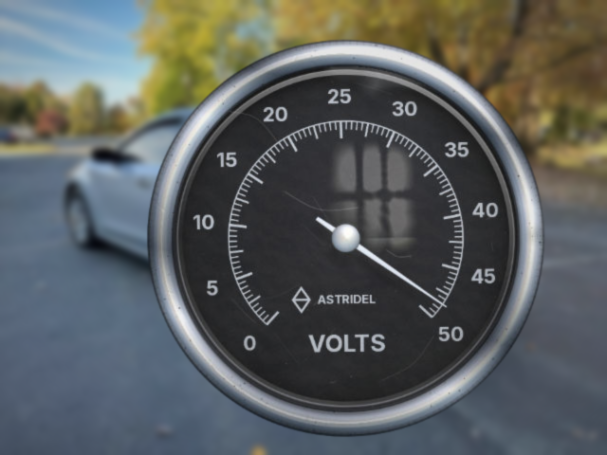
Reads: 48.5; V
